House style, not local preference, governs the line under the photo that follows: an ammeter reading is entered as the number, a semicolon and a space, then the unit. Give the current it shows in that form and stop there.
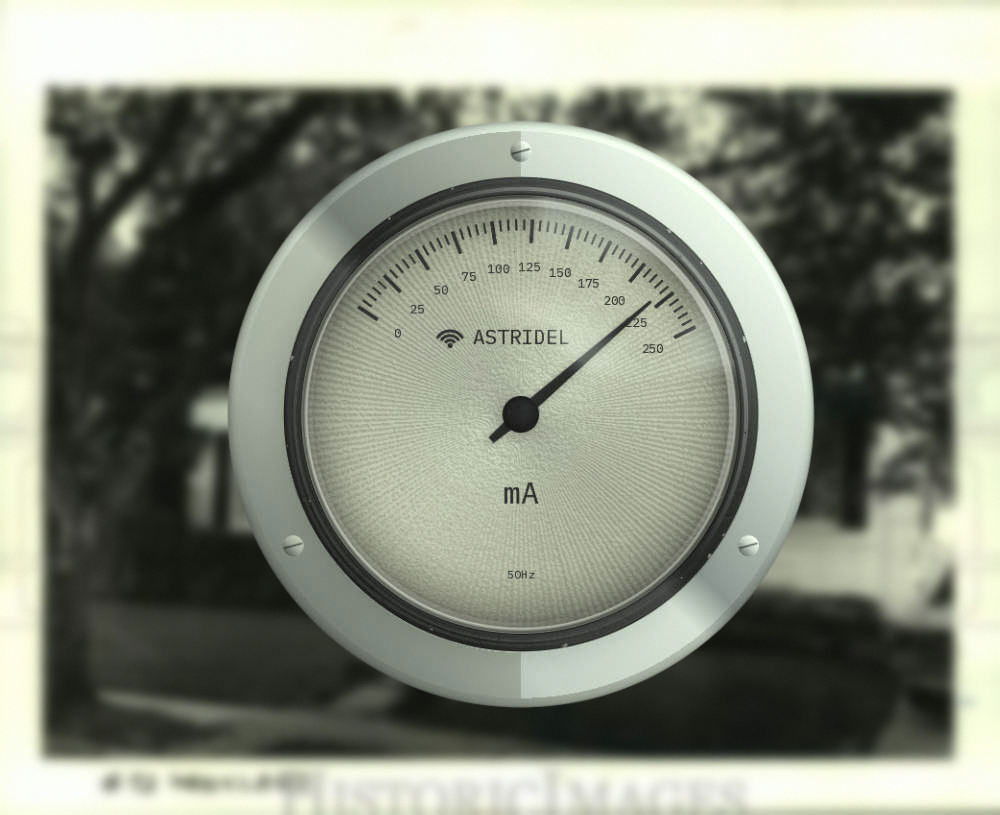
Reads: 220; mA
